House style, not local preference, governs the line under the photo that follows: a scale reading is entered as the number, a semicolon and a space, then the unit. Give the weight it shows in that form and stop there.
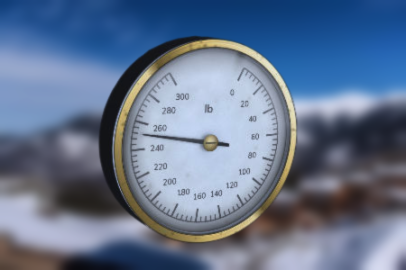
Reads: 252; lb
